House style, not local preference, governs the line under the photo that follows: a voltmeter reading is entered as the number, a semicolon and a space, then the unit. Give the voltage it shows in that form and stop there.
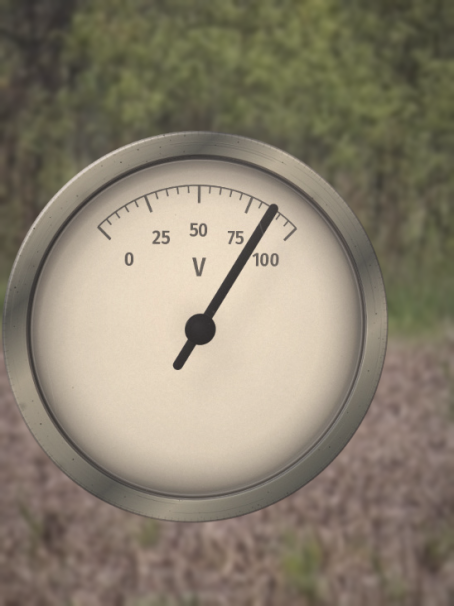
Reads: 85; V
